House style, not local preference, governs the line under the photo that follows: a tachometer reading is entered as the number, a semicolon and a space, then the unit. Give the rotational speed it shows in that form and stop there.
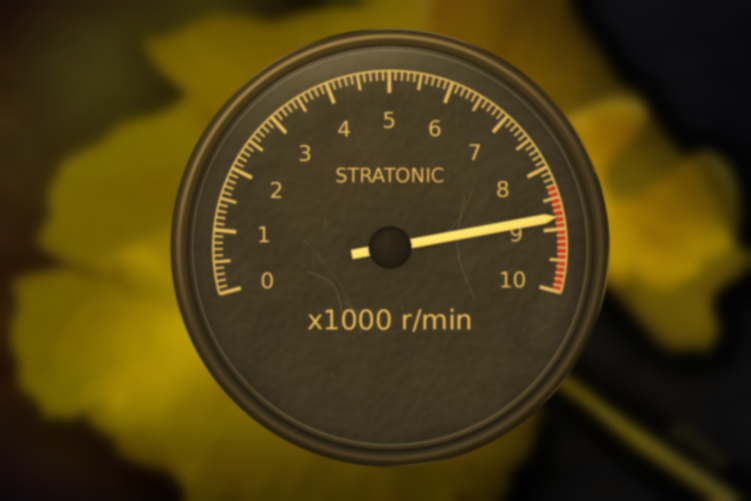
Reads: 8800; rpm
